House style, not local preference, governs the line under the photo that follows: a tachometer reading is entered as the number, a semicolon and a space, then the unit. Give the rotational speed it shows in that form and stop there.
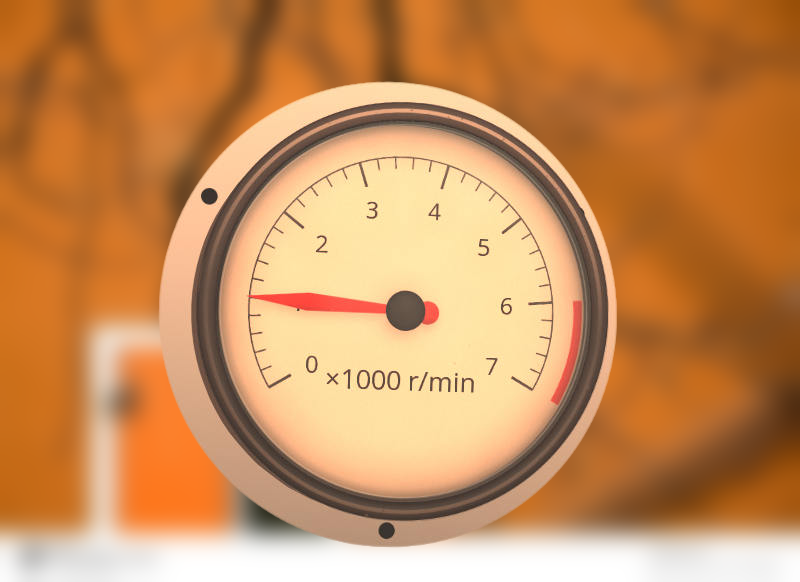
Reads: 1000; rpm
